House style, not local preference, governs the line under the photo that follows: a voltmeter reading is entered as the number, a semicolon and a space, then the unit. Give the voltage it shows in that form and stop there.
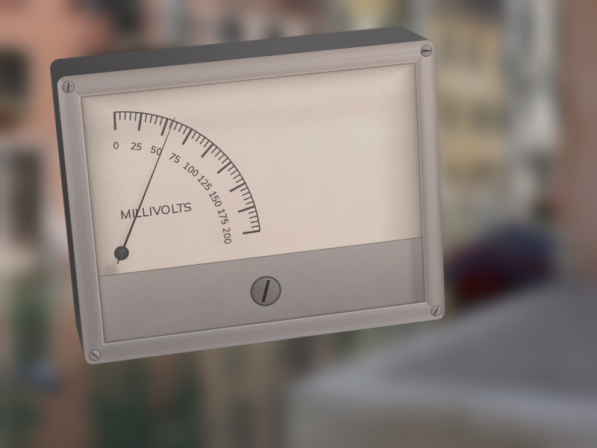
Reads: 55; mV
